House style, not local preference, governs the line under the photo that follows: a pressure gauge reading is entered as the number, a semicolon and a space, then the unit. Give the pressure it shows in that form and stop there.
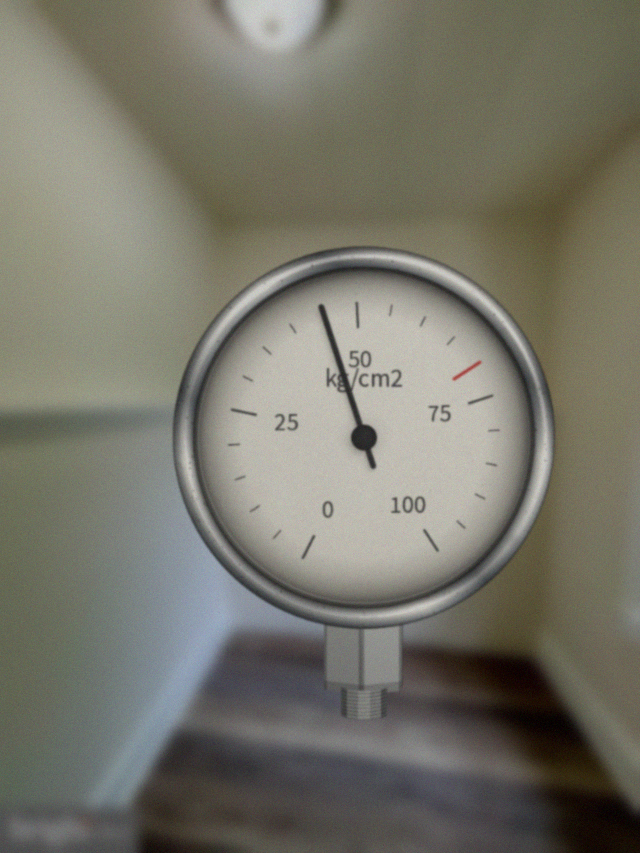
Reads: 45; kg/cm²
